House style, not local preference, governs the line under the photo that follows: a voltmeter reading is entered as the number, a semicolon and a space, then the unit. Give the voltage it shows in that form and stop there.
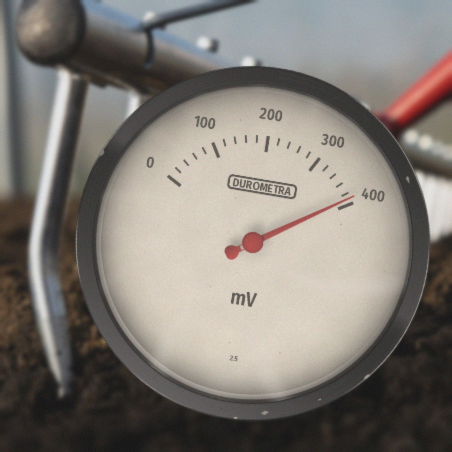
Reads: 390; mV
